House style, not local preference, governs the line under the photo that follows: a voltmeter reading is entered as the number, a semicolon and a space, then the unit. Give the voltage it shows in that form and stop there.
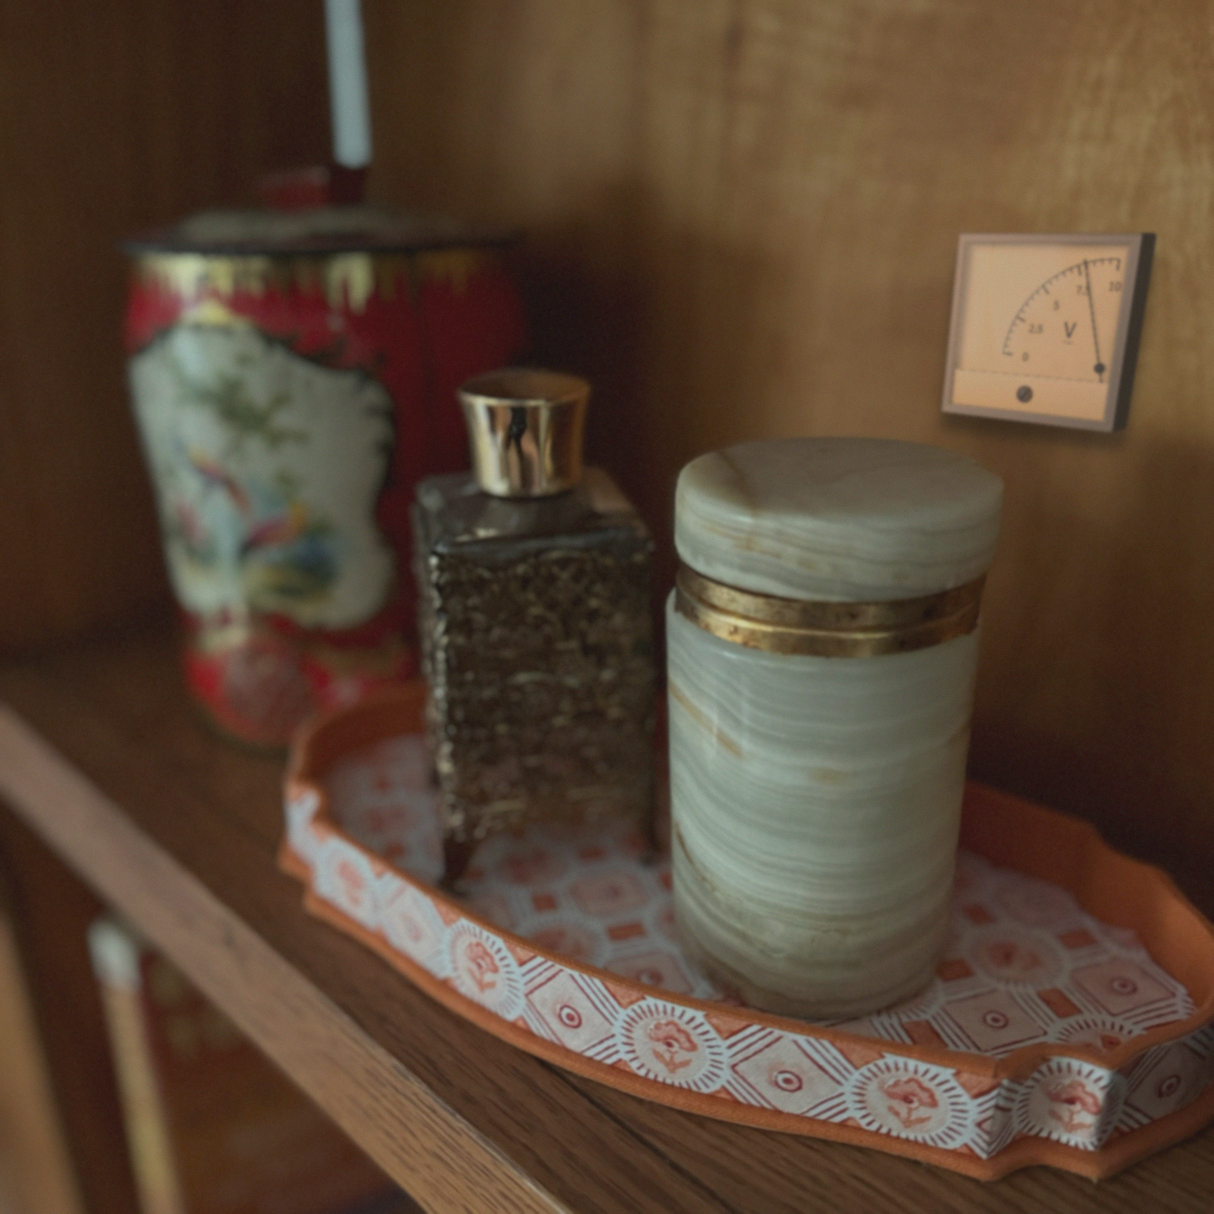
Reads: 8; V
